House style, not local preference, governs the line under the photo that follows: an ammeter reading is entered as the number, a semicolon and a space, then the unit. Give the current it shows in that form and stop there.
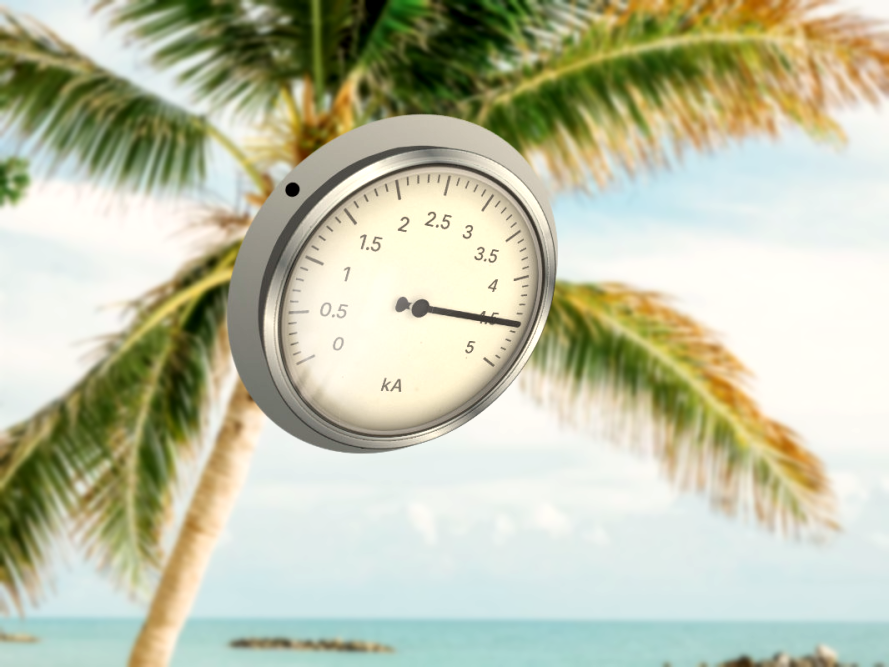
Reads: 4.5; kA
